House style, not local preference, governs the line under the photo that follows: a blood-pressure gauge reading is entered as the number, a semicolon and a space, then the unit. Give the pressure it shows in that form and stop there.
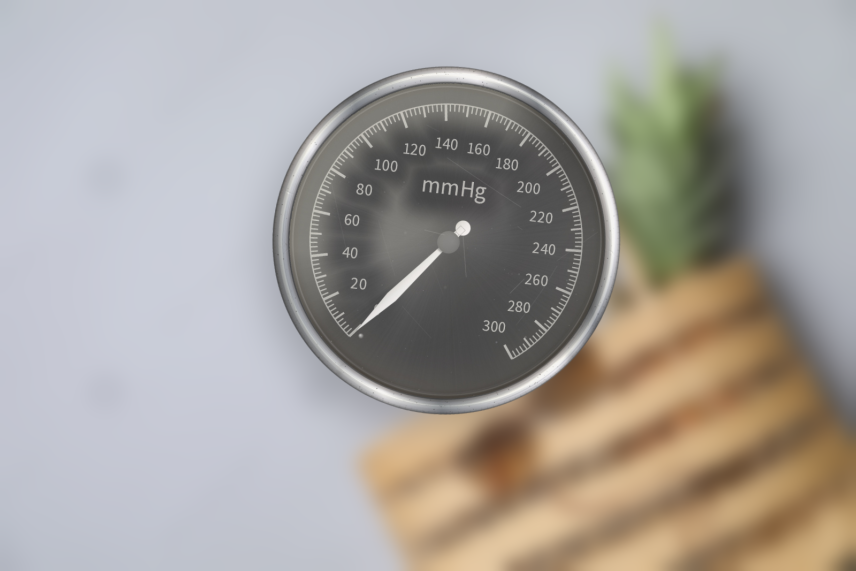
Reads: 0; mmHg
